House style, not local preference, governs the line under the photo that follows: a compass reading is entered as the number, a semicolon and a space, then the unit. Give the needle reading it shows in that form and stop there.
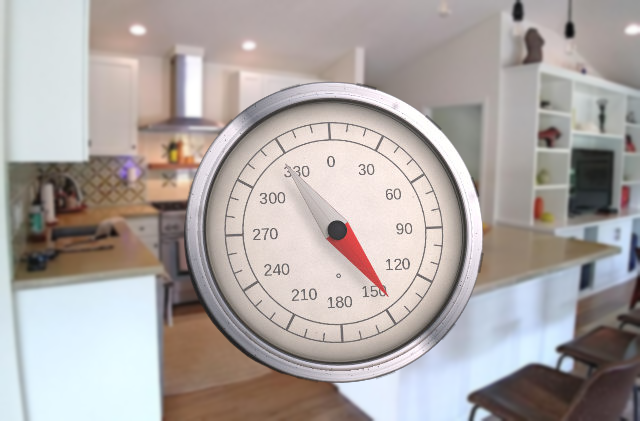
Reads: 145; °
